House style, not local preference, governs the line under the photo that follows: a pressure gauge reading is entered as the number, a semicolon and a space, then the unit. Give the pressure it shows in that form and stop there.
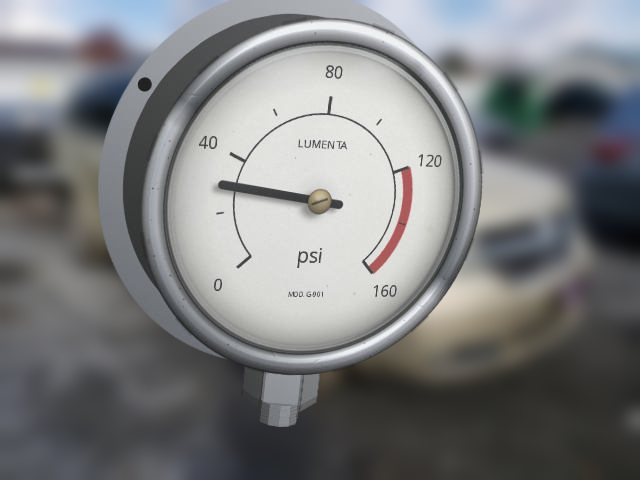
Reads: 30; psi
